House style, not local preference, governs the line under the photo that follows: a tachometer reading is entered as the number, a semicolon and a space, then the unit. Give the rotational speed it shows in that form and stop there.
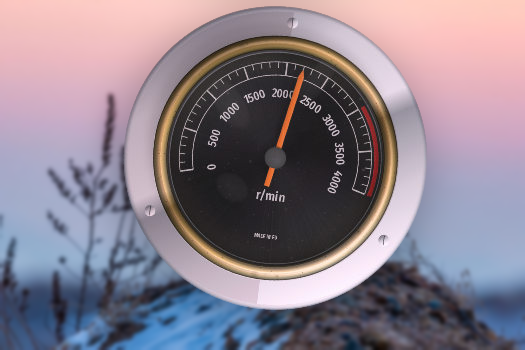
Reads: 2200; rpm
